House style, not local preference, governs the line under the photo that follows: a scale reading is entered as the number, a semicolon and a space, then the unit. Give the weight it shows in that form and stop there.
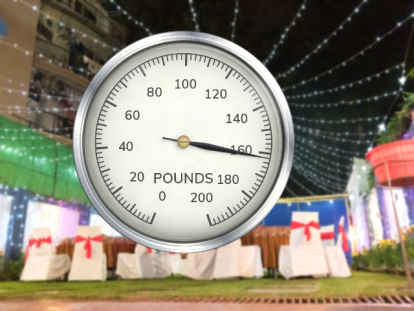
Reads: 162; lb
